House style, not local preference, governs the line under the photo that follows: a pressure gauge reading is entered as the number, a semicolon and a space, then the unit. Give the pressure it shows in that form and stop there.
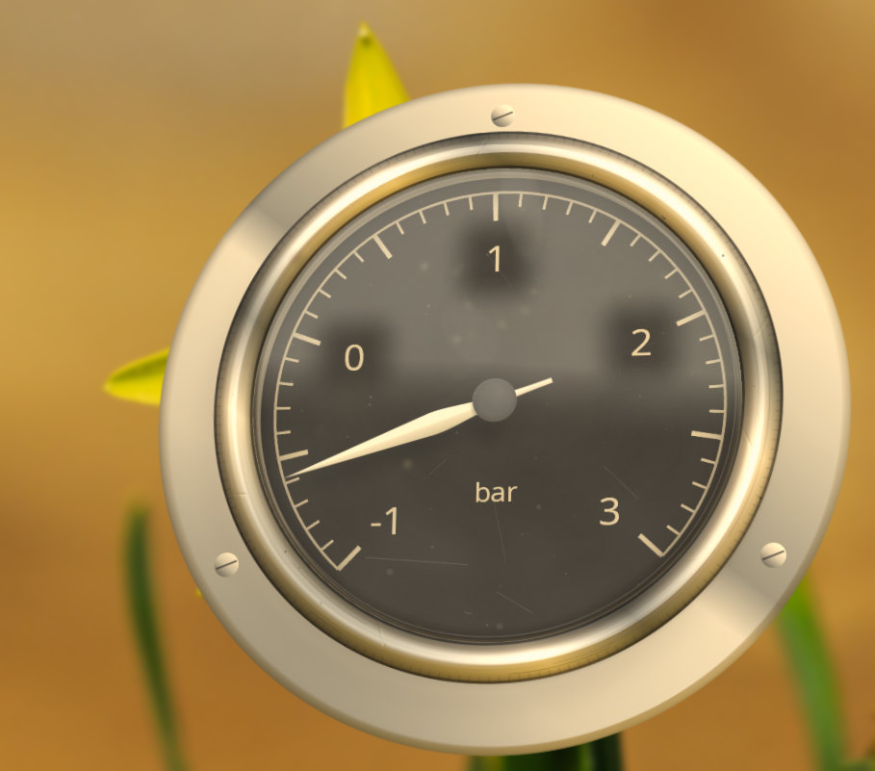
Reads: -0.6; bar
